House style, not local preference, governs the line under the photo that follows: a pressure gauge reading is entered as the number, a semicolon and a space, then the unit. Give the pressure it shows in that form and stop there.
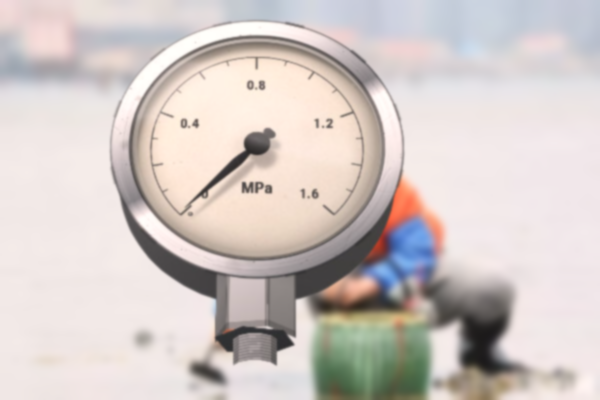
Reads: 0; MPa
